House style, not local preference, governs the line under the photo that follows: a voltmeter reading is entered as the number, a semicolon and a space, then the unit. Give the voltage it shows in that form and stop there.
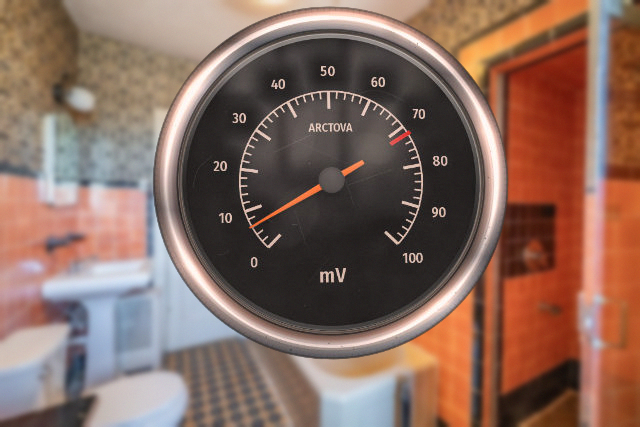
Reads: 6; mV
